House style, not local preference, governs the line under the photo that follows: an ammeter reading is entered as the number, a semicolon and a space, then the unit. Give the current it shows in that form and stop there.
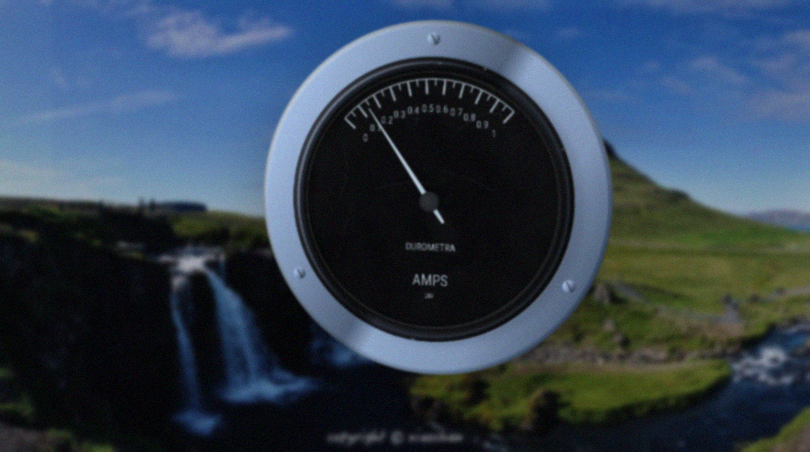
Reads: 0.15; A
